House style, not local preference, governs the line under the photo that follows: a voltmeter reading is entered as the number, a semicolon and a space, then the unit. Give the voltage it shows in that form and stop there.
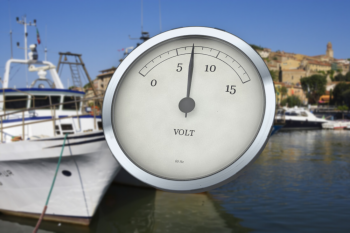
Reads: 7; V
